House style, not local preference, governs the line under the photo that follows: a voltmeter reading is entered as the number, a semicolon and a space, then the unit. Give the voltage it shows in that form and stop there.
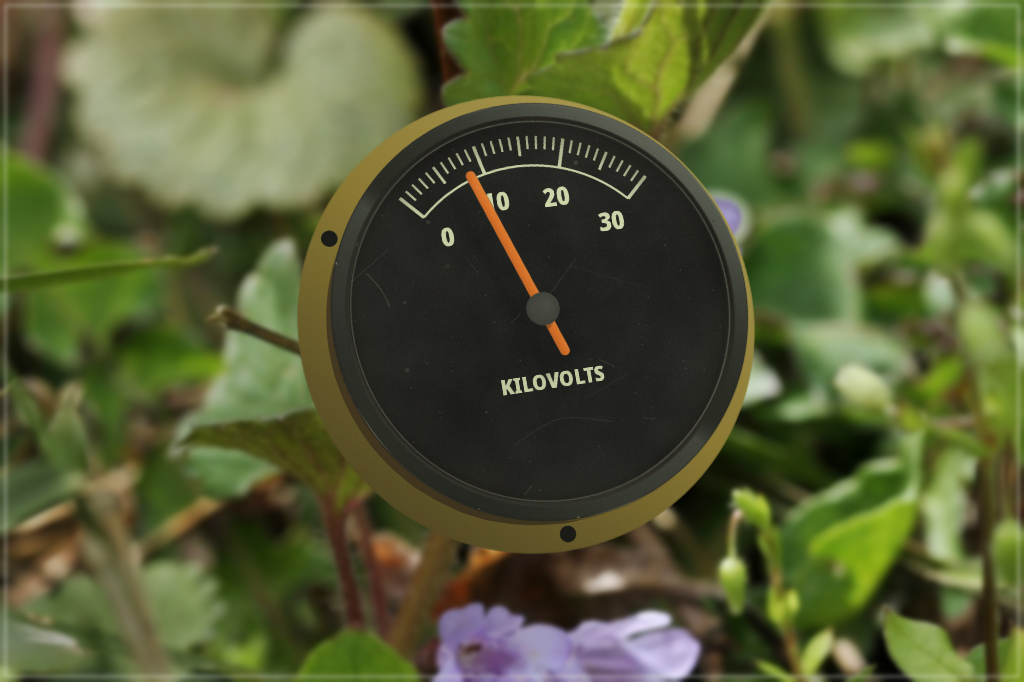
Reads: 8; kV
